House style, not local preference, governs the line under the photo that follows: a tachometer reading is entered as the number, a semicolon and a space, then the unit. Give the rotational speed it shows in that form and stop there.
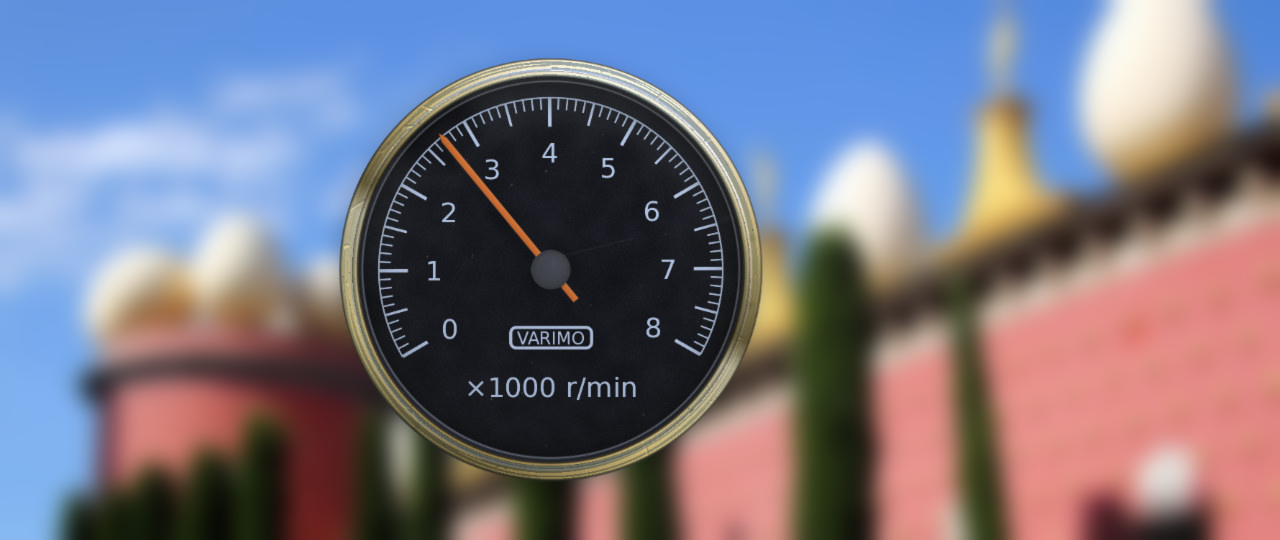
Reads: 2700; rpm
